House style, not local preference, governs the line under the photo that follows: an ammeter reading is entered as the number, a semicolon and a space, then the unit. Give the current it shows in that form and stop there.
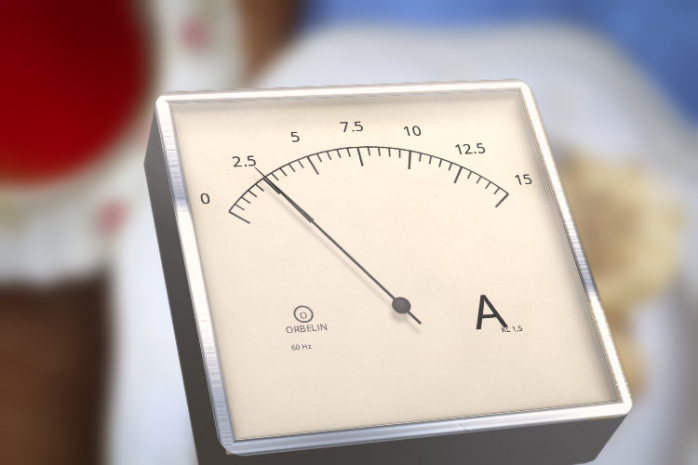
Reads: 2.5; A
